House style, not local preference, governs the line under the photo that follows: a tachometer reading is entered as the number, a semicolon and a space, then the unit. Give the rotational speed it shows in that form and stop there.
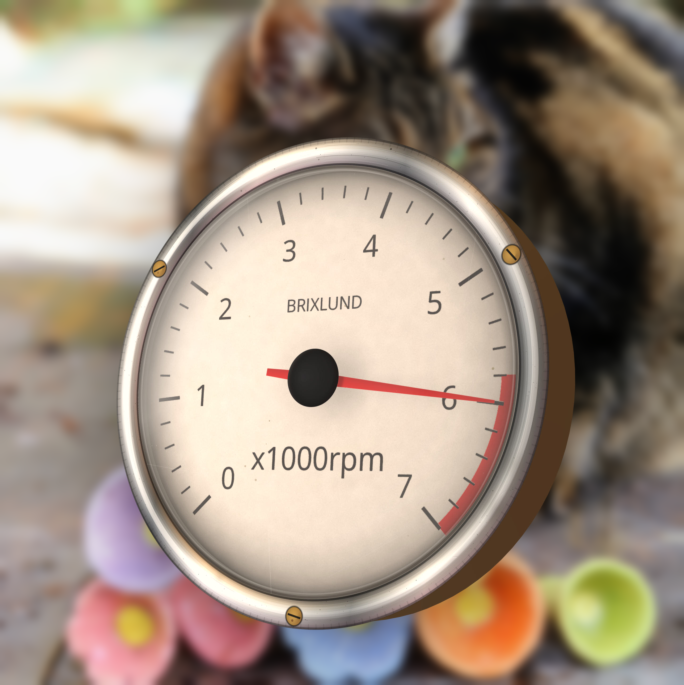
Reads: 6000; rpm
